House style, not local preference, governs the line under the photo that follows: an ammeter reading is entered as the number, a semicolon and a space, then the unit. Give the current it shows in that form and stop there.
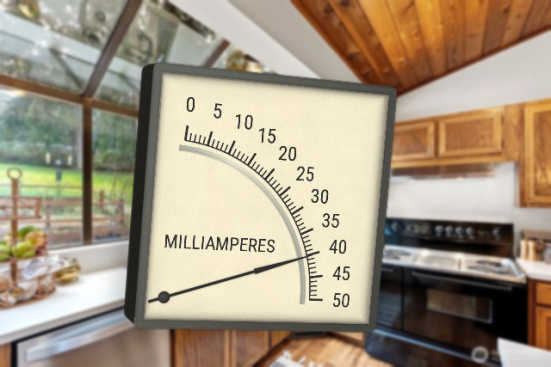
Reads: 40; mA
